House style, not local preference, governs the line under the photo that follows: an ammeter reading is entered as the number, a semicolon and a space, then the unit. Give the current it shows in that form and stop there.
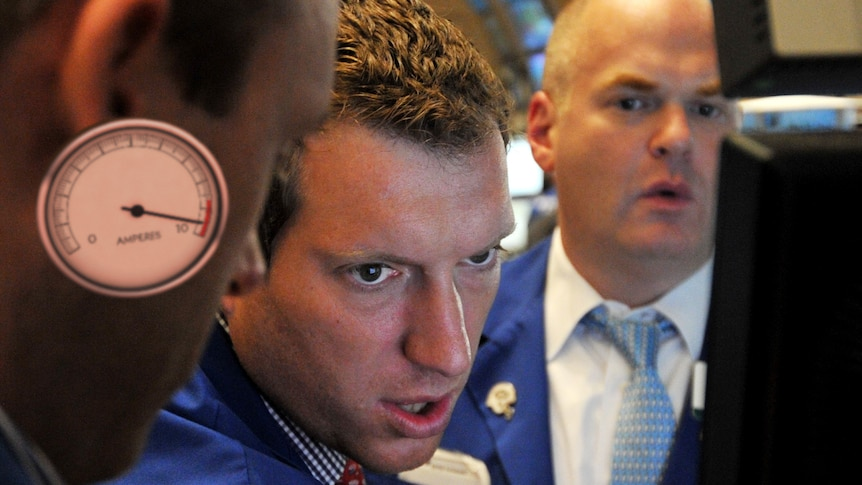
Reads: 9.5; A
